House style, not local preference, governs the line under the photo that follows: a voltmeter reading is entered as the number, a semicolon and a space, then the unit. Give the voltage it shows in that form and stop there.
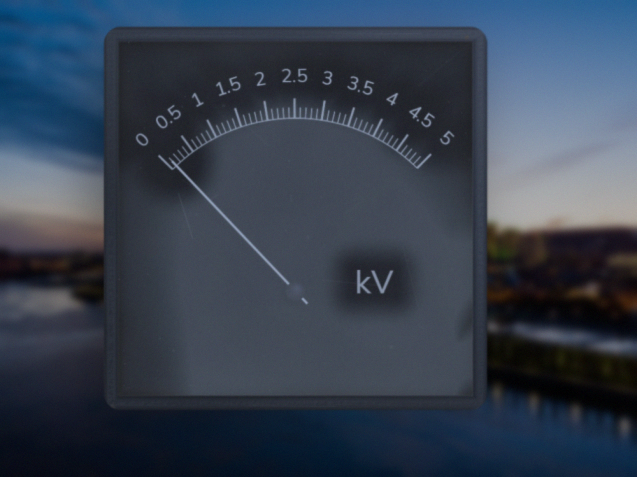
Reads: 0.1; kV
